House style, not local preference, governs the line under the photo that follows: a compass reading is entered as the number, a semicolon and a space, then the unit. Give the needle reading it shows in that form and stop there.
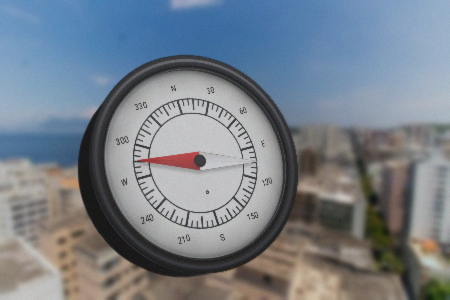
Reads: 285; °
